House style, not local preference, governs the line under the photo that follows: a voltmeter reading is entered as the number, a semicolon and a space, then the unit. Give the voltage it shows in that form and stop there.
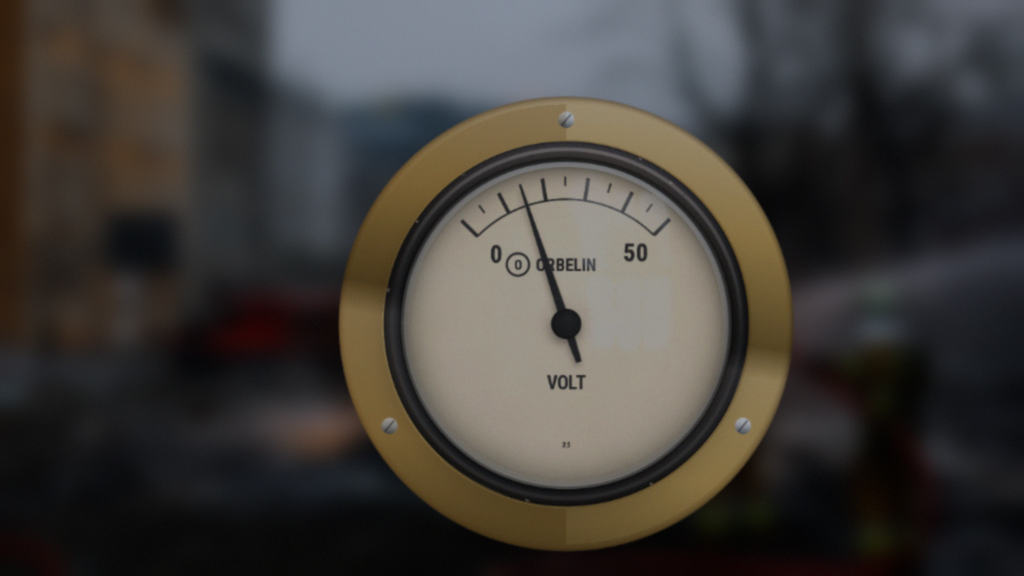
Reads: 15; V
